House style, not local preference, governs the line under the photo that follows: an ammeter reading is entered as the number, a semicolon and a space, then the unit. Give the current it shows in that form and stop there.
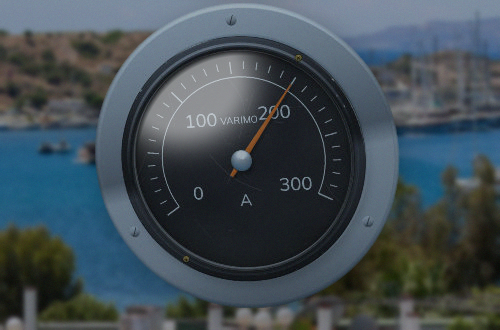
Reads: 200; A
